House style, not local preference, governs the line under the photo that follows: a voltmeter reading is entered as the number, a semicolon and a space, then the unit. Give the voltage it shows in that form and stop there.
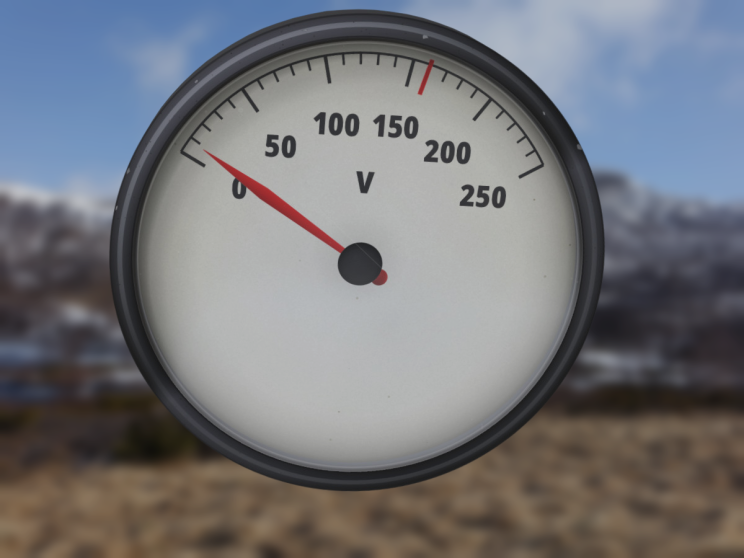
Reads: 10; V
